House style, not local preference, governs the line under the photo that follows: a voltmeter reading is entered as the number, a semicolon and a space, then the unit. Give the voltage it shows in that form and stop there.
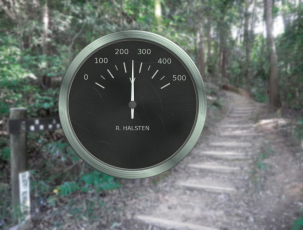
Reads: 250; V
